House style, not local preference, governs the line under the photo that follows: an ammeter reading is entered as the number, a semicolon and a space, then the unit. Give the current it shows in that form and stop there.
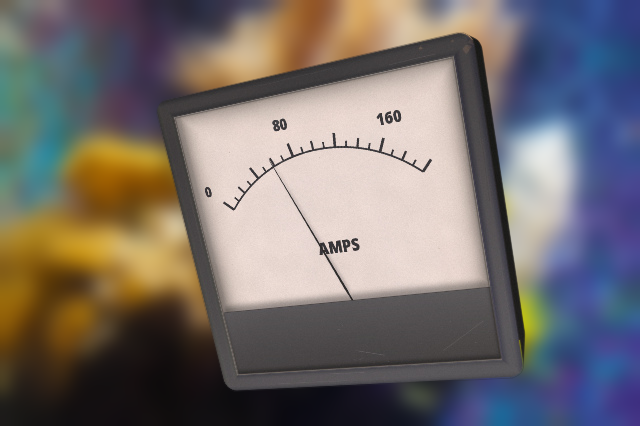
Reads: 60; A
